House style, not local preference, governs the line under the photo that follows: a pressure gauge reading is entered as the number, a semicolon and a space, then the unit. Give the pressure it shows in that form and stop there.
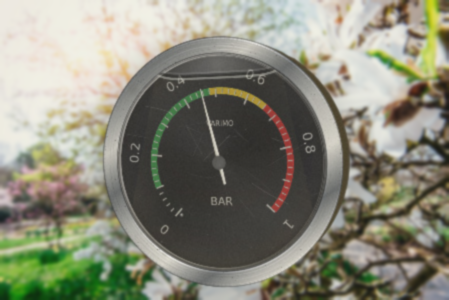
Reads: 0.46; bar
